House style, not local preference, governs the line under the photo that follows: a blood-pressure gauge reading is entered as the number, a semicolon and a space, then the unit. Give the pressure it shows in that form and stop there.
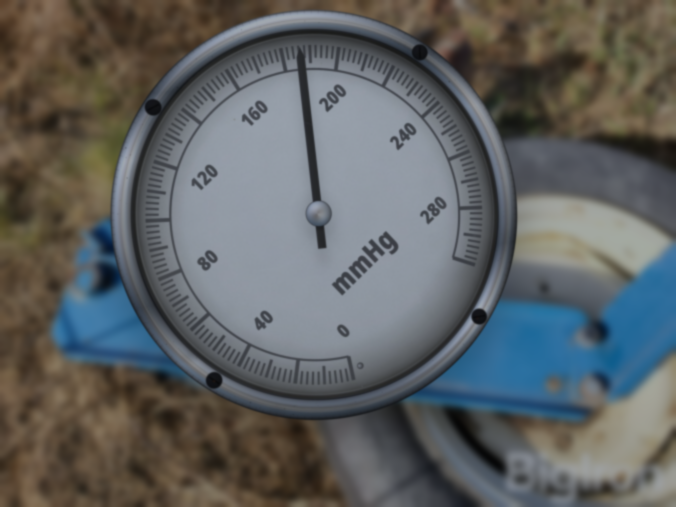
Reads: 186; mmHg
